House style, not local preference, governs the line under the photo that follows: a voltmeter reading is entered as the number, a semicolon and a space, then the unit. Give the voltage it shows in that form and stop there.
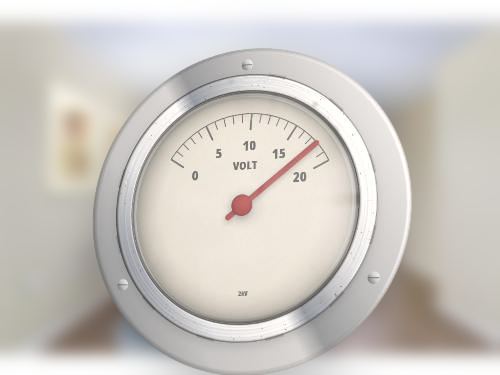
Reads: 18; V
